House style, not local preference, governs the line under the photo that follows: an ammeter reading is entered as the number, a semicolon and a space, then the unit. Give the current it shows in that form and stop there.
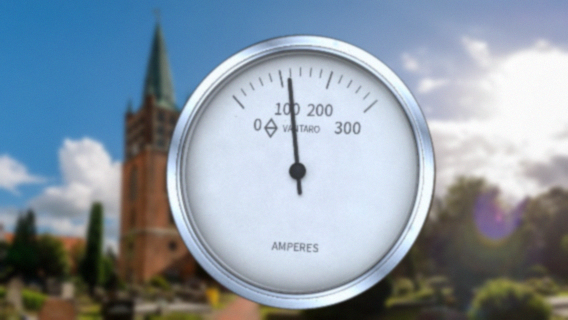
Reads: 120; A
